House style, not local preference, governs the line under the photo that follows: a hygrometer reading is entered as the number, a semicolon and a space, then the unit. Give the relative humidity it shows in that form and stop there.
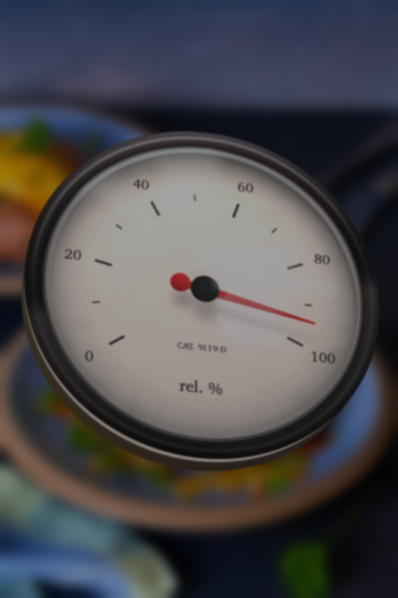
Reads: 95; %
